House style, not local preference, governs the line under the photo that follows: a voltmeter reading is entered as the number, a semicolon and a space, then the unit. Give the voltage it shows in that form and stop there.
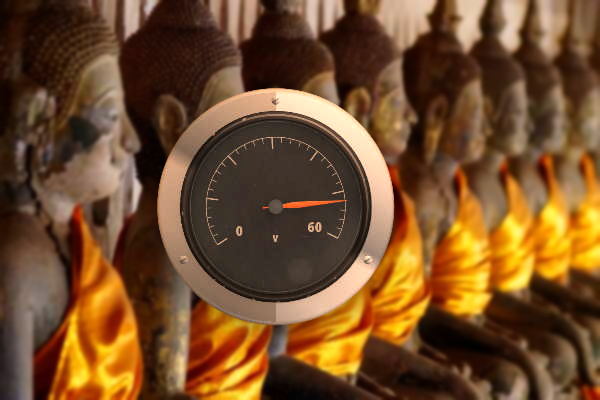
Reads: 52; V
